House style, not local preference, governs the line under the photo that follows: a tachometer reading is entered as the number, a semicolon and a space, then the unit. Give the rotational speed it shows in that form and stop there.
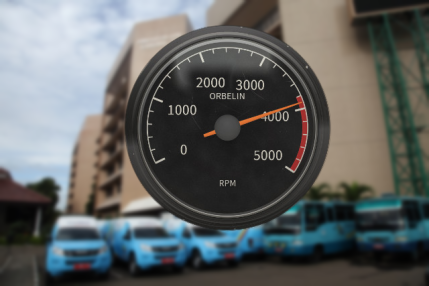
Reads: 3900; rpm
